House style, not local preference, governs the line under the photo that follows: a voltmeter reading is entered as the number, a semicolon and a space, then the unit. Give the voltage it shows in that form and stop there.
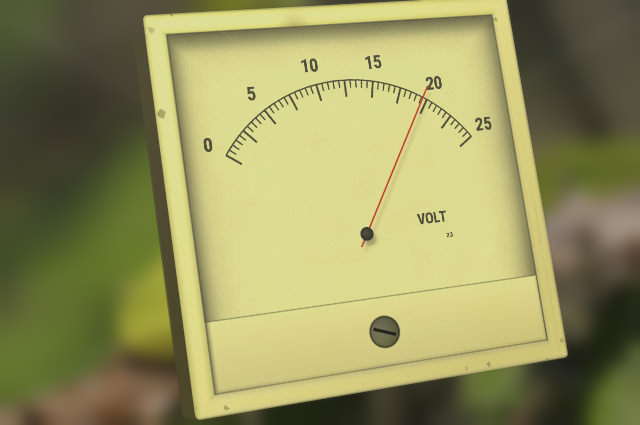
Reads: 19.5; V
